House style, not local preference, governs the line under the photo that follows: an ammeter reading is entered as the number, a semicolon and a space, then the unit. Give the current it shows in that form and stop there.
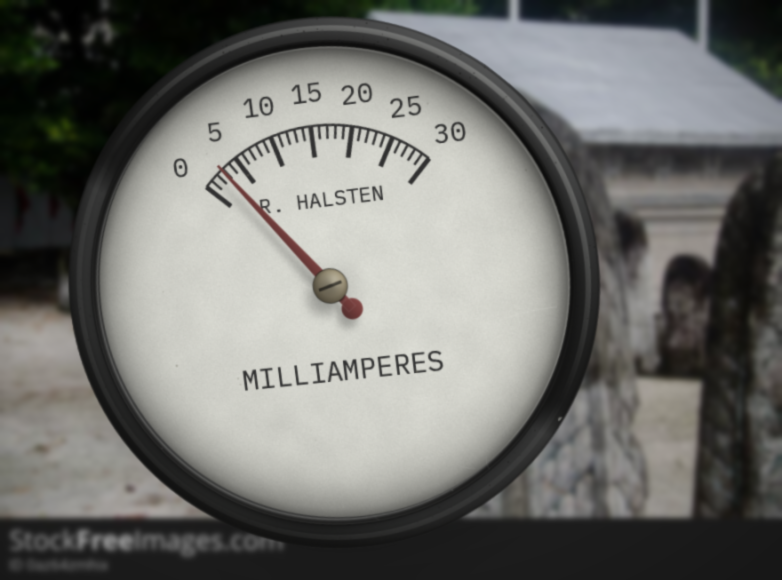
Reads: 3; mA
